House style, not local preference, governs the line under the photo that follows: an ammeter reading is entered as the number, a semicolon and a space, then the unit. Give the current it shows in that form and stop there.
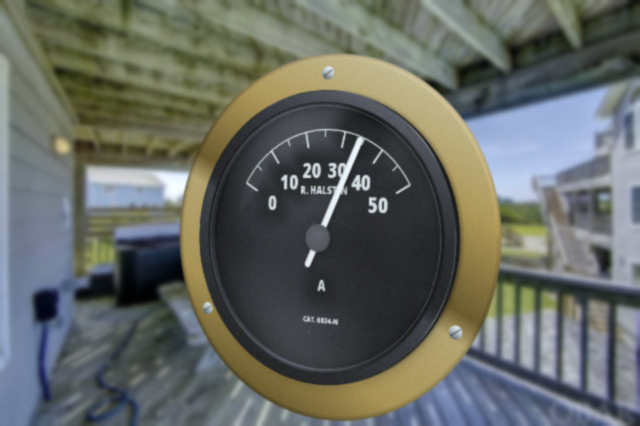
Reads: 35; A
